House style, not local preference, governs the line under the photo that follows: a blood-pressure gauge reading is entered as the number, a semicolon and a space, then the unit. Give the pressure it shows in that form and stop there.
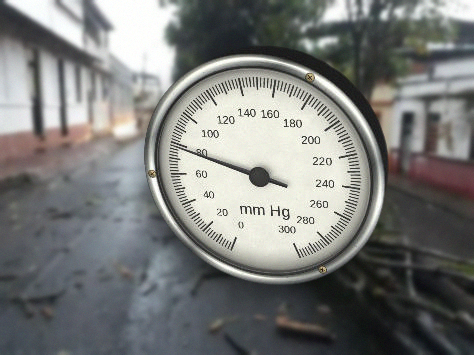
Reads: 80; mmHg
